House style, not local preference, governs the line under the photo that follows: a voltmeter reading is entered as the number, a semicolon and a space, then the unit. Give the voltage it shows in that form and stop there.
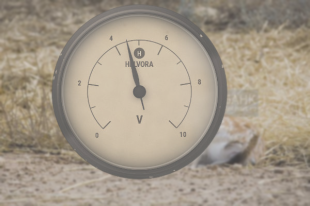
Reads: 4.5; V
